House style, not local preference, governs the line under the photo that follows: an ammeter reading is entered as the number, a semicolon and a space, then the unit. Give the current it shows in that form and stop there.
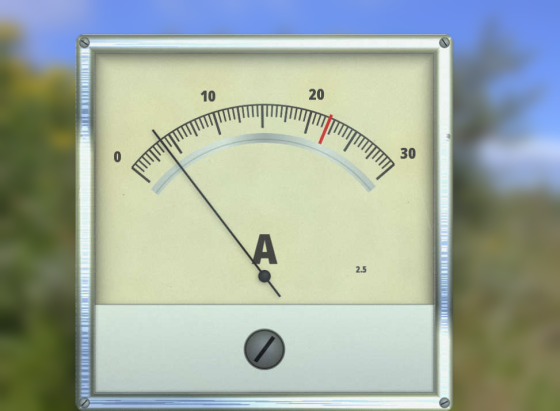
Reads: 4; A
